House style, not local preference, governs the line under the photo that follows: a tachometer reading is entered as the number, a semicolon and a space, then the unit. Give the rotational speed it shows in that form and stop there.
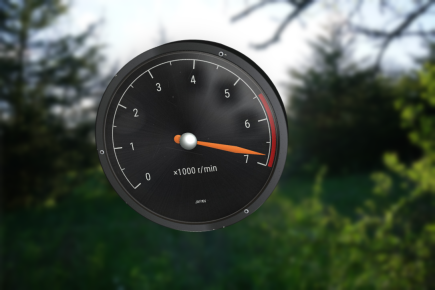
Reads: 6750; rpm
